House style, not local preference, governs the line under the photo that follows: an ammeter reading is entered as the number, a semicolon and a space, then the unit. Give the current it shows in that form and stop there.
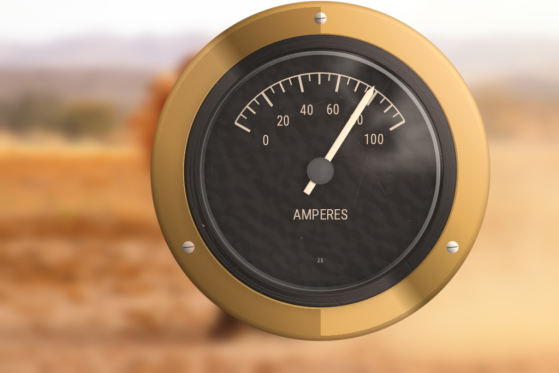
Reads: 77.5; A
